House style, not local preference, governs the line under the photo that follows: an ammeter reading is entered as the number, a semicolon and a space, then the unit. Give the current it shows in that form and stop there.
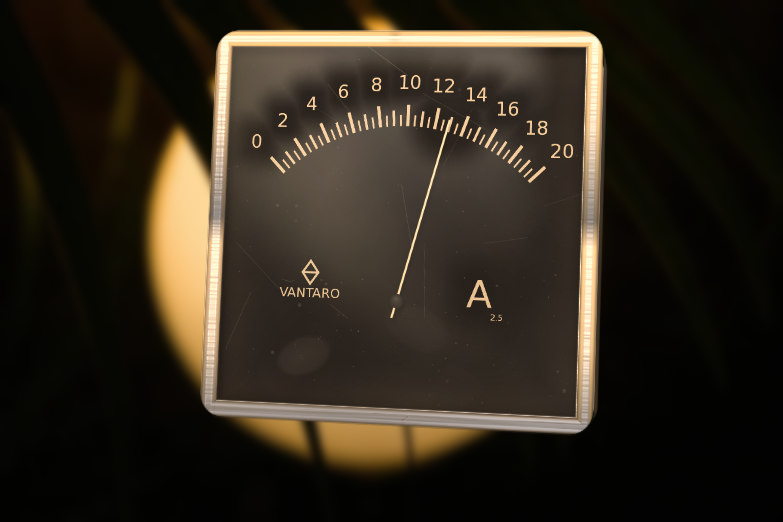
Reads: 13; A
